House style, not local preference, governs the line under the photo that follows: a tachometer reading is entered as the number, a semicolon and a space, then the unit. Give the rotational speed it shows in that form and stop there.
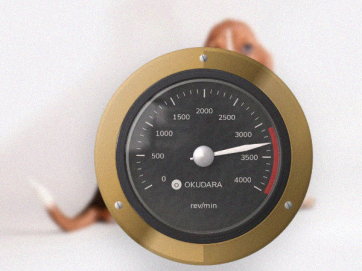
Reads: 3300; rpm
